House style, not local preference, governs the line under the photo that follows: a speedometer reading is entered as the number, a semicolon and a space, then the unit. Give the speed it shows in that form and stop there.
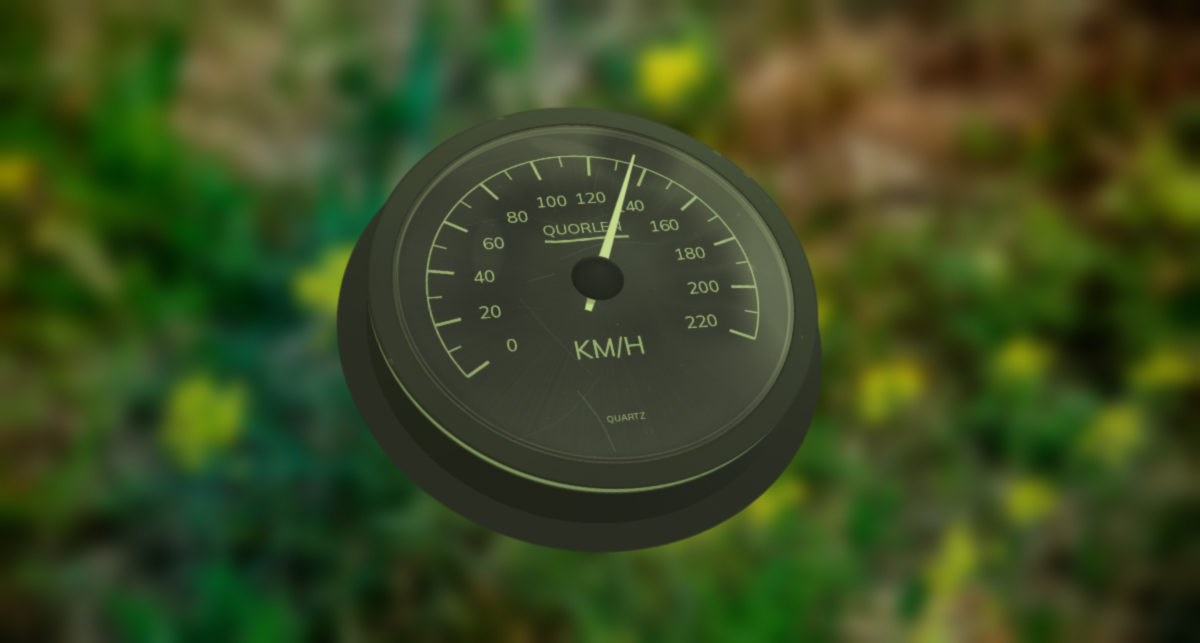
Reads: 135; km/h
